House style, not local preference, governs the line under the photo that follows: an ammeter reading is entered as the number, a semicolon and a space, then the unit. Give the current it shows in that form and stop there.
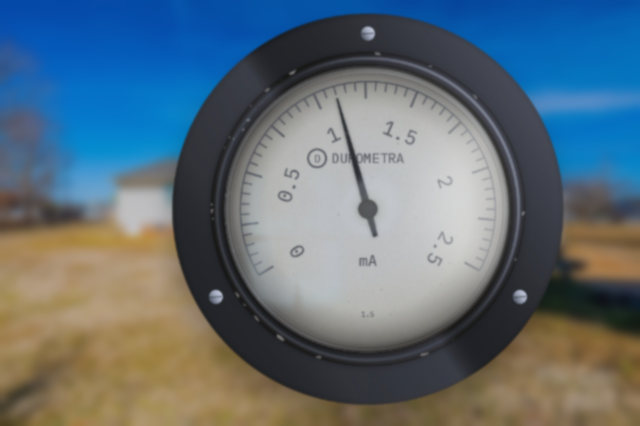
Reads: 1.1; mA
